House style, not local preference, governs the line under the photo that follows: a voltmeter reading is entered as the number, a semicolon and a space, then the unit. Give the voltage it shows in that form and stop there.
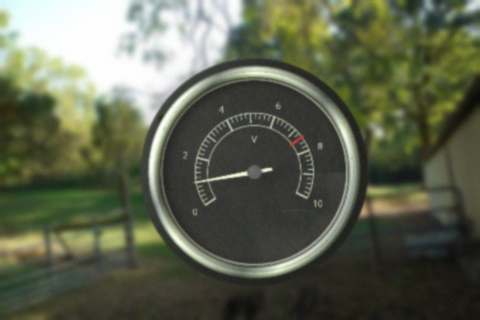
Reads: 1; V
